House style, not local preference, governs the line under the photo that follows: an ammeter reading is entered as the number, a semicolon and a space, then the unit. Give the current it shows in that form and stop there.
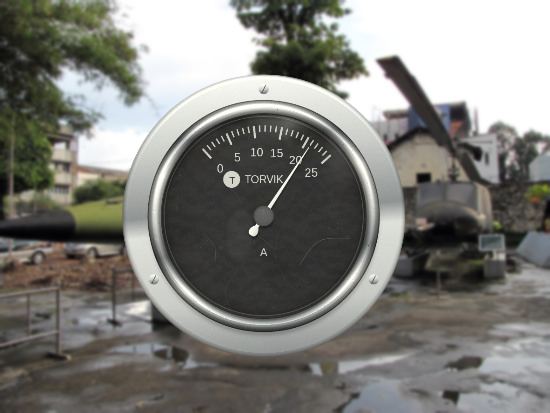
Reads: 21; A
